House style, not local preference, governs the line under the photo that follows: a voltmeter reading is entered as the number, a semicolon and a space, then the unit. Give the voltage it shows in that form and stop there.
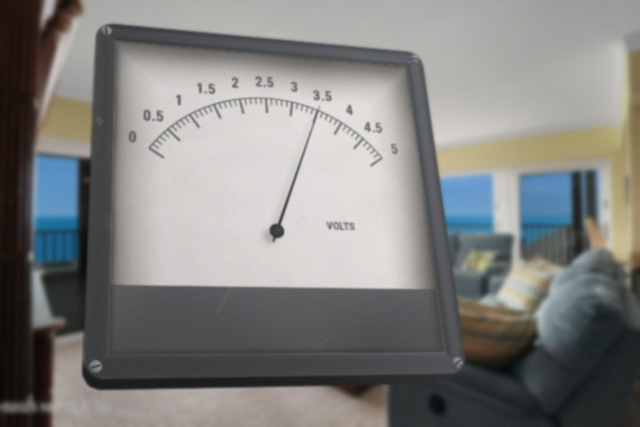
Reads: 3.5; V
